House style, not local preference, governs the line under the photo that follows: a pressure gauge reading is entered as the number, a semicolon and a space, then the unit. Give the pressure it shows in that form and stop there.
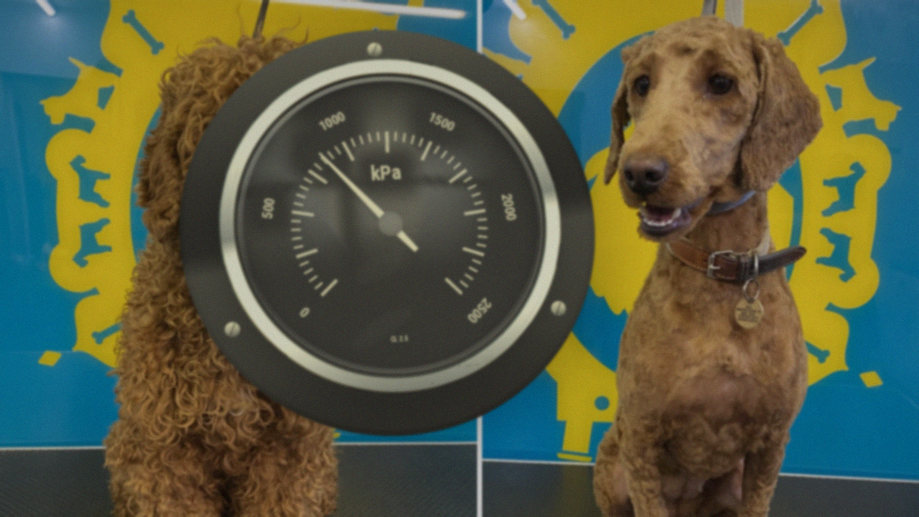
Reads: 850; kPa
